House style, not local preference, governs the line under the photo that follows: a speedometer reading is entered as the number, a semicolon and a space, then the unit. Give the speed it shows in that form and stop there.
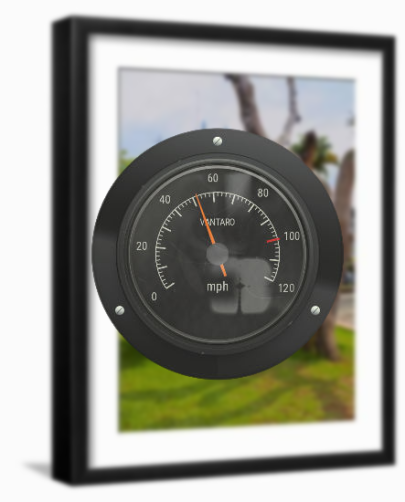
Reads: 52; mph
